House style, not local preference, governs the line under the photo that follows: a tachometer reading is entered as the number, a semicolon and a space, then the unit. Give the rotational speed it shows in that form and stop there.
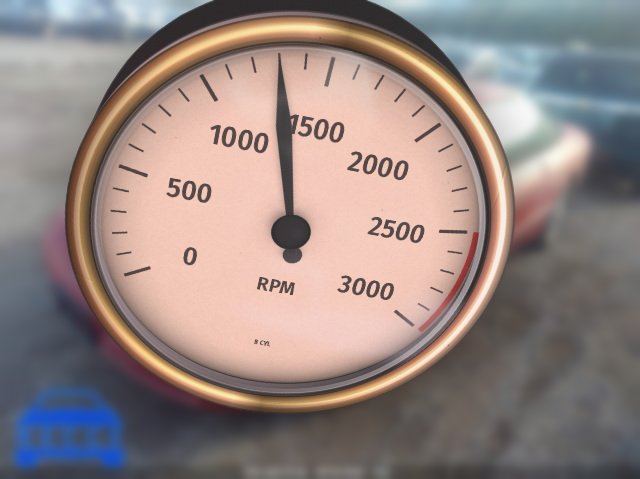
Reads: 1300; rpm
